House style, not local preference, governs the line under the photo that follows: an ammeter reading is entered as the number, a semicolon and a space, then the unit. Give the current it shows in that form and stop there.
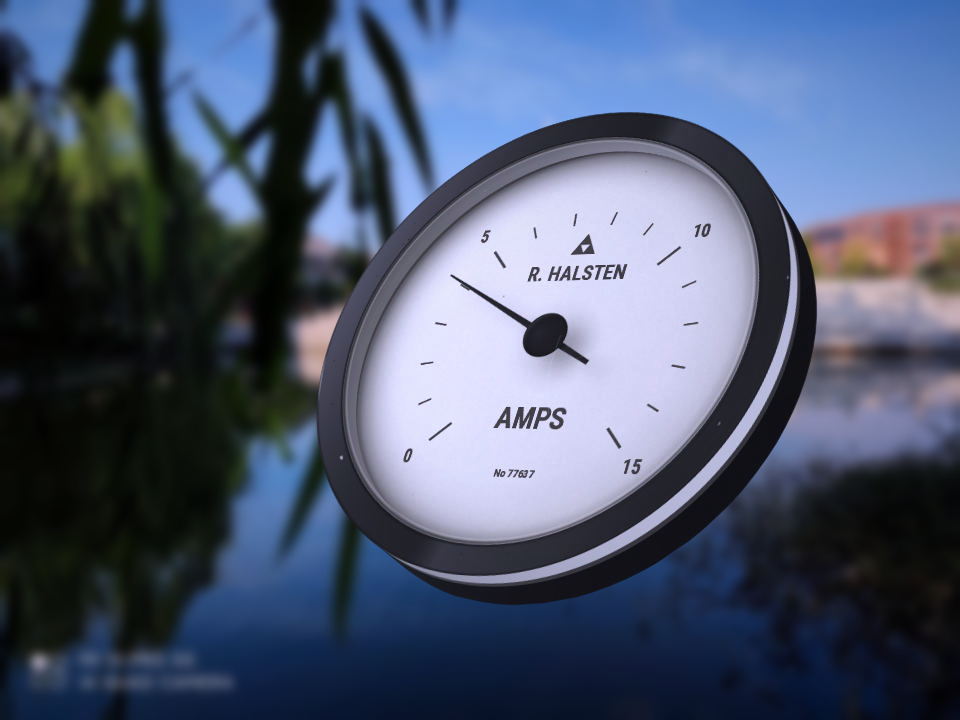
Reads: 4; A
